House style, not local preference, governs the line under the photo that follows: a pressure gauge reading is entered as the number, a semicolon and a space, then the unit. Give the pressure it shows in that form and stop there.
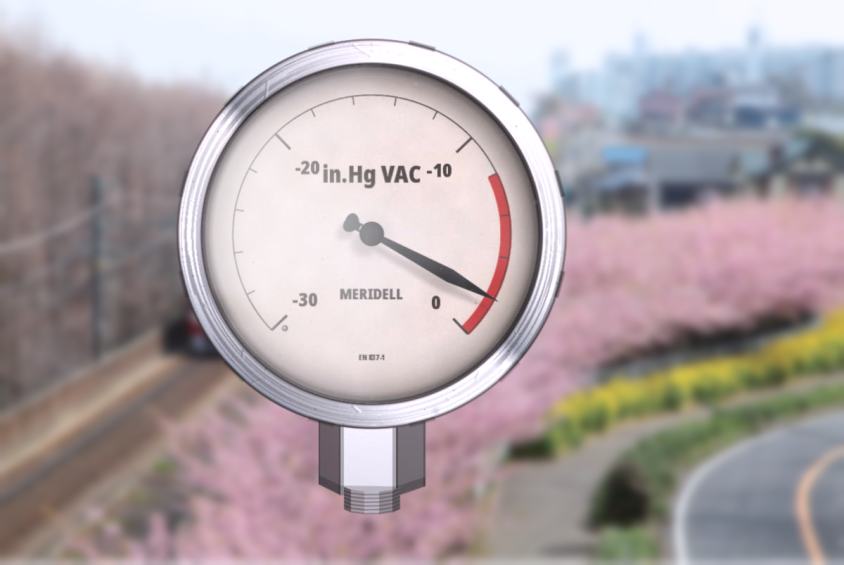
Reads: -2; inHg
